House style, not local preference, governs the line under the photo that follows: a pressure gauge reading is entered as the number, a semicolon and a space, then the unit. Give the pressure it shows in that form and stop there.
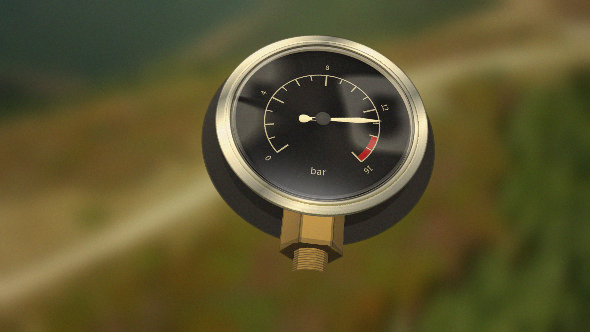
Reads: 13; bar
